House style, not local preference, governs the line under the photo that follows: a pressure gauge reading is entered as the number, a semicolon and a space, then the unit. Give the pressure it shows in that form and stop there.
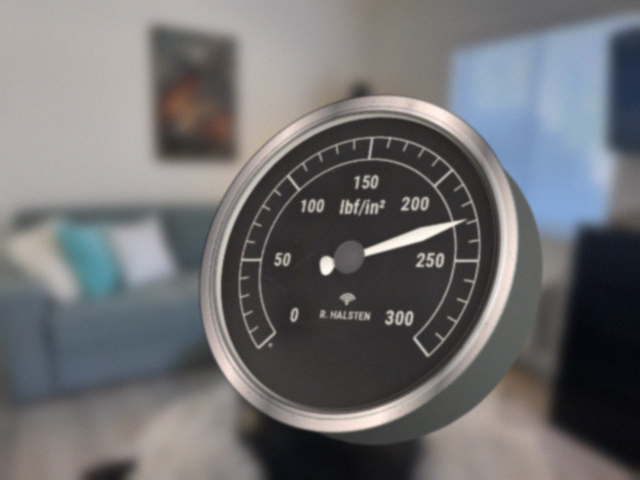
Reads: 230; psi
